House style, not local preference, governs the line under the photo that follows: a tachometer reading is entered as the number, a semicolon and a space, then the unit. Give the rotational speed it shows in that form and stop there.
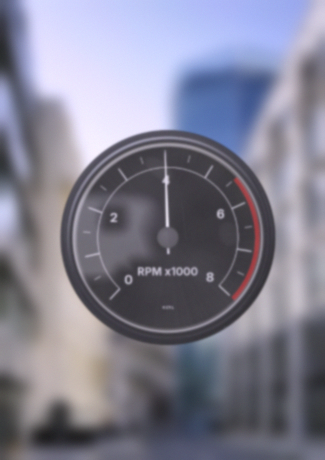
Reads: 4000; rpm
